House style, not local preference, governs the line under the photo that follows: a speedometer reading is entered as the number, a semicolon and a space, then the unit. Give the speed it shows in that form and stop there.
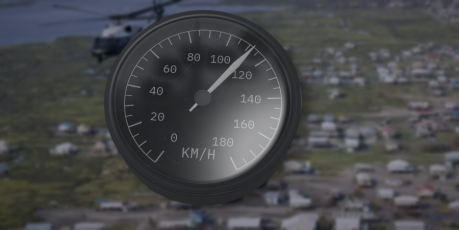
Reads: 112.5; km/h
